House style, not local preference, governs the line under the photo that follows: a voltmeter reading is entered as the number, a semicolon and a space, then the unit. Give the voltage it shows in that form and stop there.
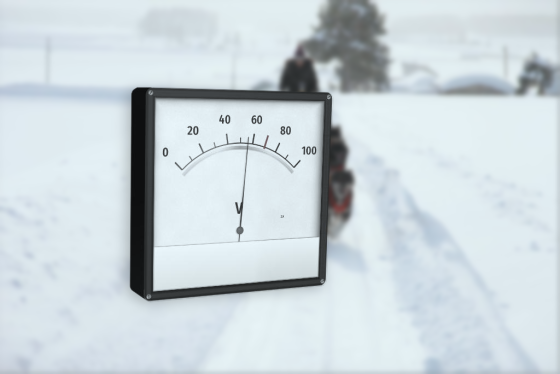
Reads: 55; V
